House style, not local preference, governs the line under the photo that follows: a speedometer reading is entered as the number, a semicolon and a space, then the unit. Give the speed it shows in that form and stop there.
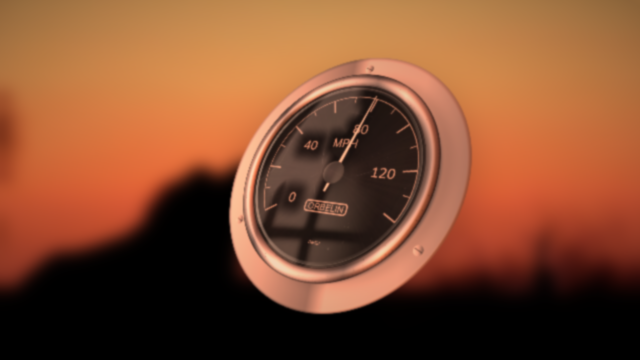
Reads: 80; mph
